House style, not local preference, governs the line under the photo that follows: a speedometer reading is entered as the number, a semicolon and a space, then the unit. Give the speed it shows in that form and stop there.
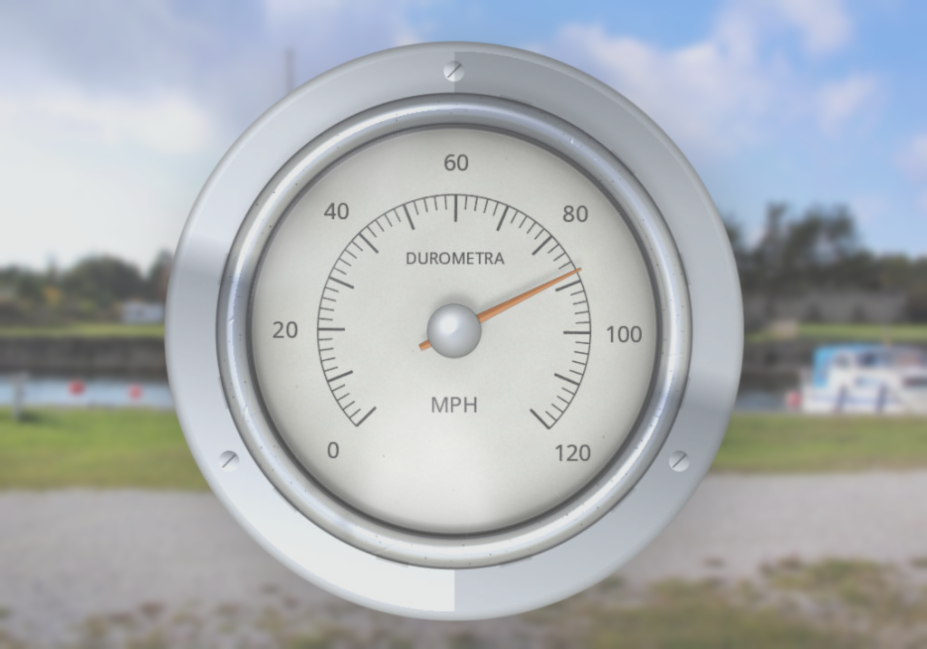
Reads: 88; mph
